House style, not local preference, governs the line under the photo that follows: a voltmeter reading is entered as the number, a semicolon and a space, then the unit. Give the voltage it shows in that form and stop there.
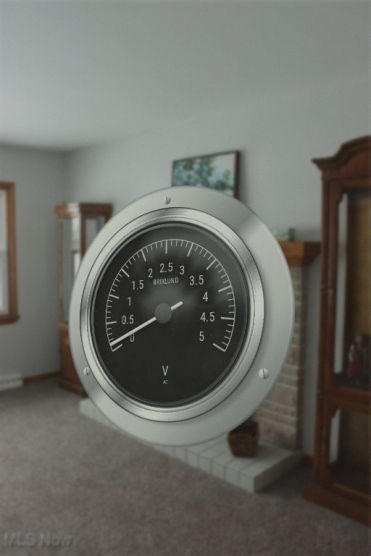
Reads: 0.1; V
